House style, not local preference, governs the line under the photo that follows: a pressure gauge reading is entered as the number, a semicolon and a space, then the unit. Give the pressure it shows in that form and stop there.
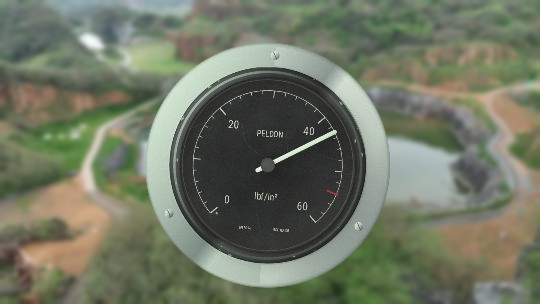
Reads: 43; psi
